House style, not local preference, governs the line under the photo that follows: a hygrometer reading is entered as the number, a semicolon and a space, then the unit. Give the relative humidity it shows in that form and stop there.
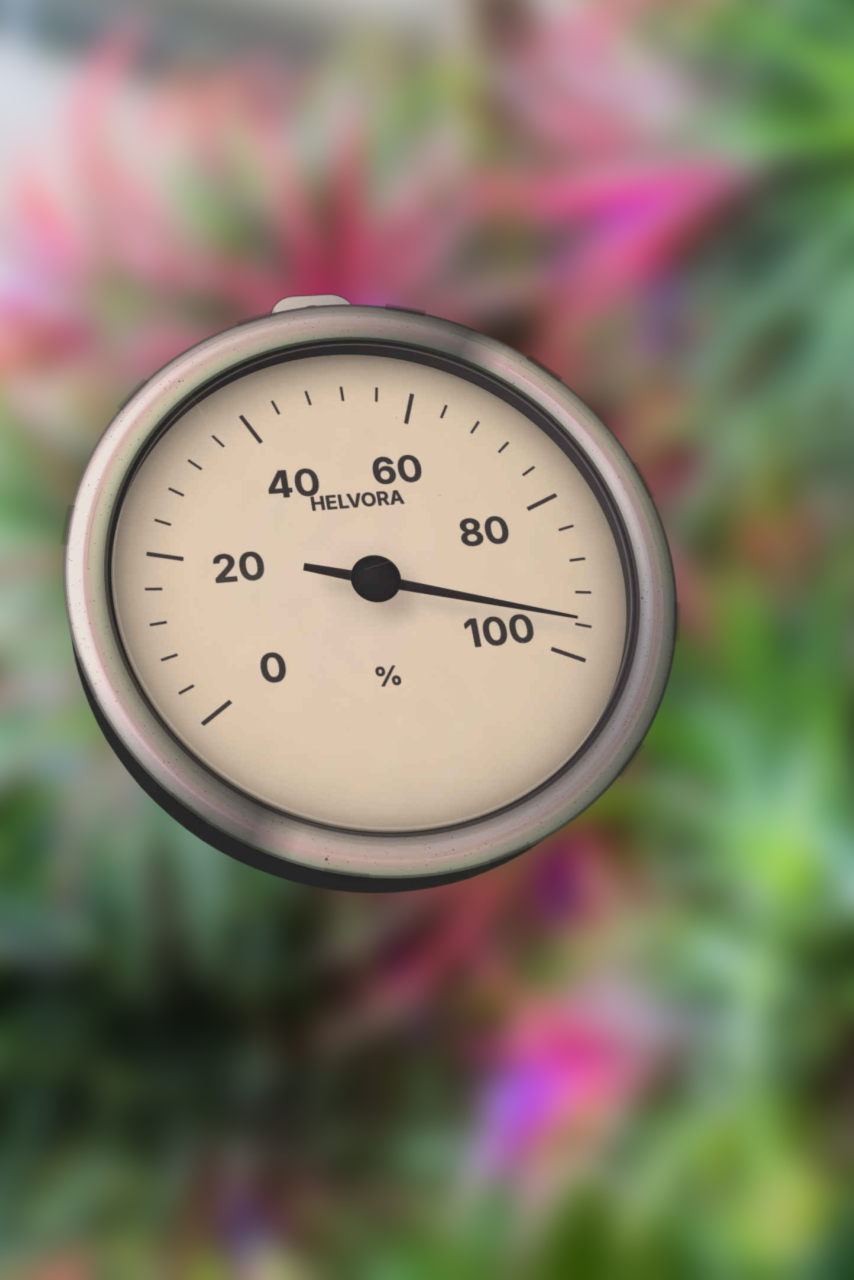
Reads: 96; %
